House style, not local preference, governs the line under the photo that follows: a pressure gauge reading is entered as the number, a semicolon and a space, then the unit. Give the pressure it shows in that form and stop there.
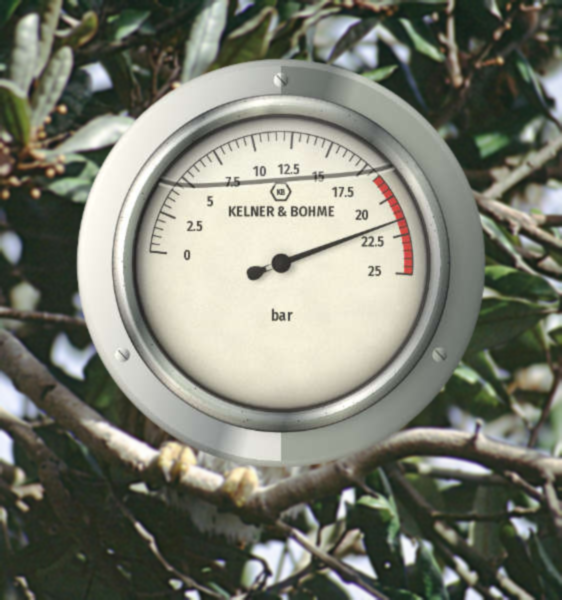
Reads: 21.5; bar
